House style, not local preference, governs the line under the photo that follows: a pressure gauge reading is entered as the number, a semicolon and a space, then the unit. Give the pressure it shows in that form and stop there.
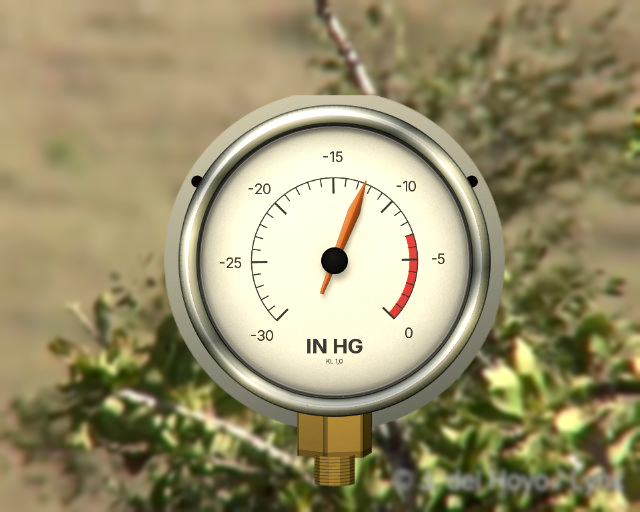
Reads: -12.5; inHg
